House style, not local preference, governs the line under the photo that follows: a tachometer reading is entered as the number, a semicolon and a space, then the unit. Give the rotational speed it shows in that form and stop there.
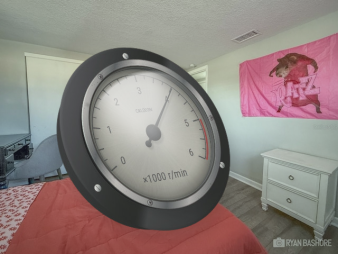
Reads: 4000; rpm
